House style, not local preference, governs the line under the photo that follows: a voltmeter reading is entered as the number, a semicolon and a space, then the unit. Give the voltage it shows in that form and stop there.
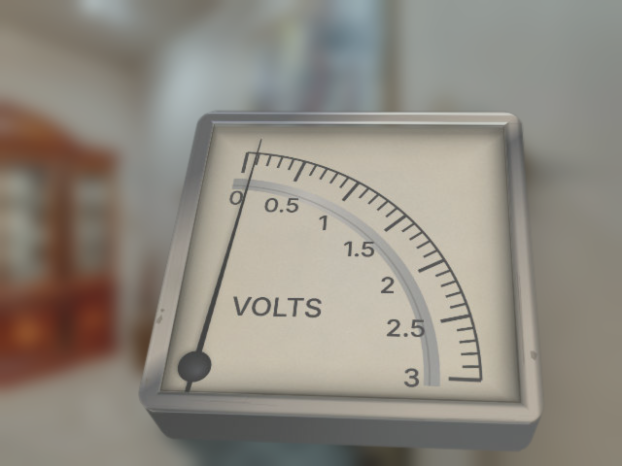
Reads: 0.1; V
